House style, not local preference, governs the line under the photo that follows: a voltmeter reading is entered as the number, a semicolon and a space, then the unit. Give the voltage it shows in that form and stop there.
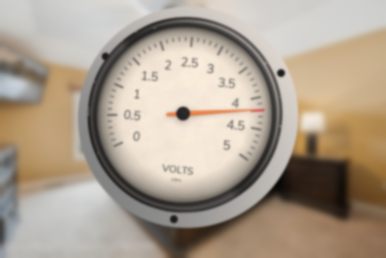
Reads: 4.2; V
